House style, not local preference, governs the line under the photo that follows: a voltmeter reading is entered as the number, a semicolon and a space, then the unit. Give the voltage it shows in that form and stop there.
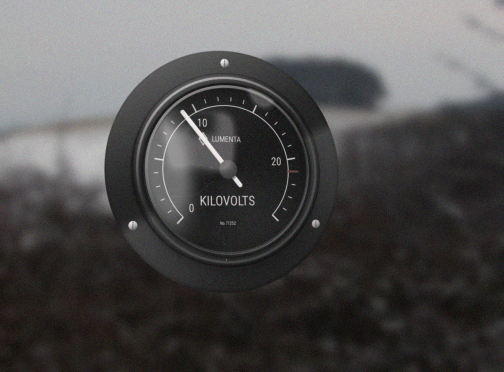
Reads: 9; kV
